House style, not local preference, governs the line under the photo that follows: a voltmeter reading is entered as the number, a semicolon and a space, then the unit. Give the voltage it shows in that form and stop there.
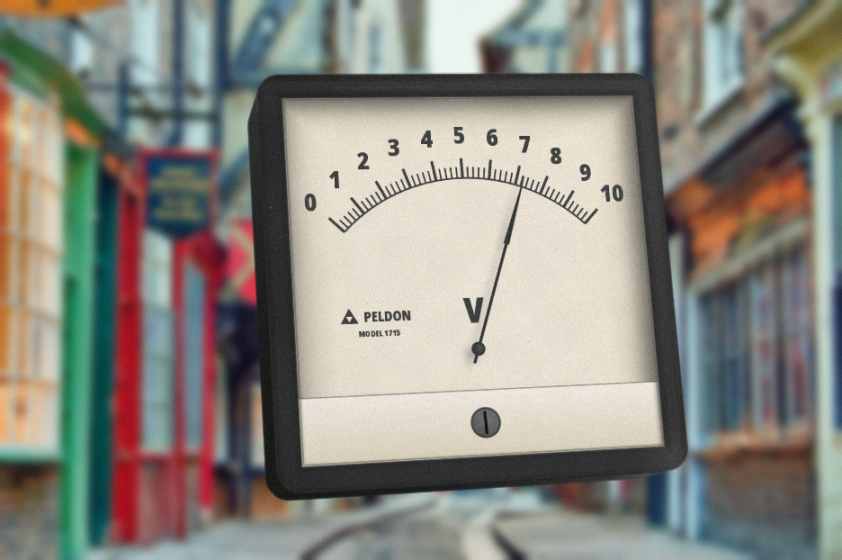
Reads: 7.2; V
